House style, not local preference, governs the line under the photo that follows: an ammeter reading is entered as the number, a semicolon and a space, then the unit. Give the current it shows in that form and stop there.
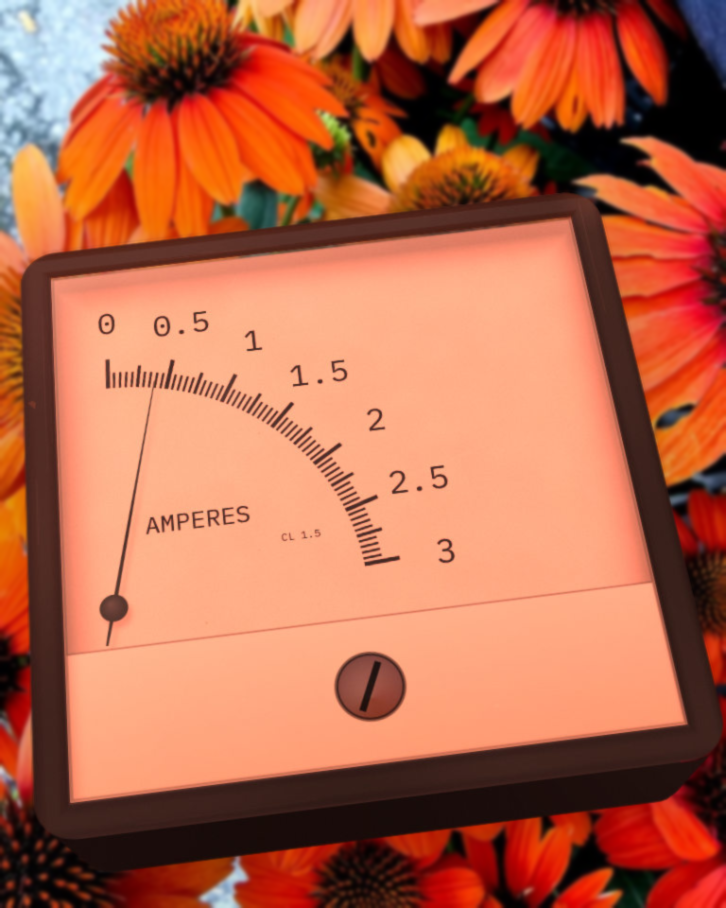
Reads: 0.4; A
